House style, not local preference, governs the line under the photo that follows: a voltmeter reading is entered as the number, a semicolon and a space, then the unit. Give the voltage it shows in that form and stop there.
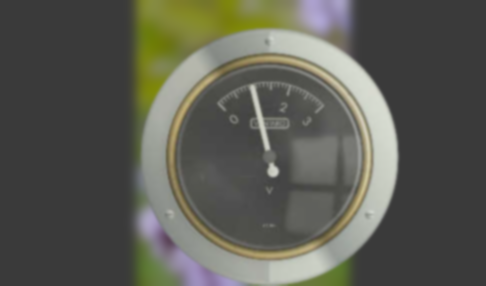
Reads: 1; V
